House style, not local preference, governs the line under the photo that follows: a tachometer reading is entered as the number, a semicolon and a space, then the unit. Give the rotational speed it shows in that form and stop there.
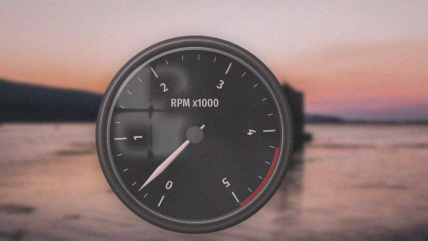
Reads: 300; rpm
